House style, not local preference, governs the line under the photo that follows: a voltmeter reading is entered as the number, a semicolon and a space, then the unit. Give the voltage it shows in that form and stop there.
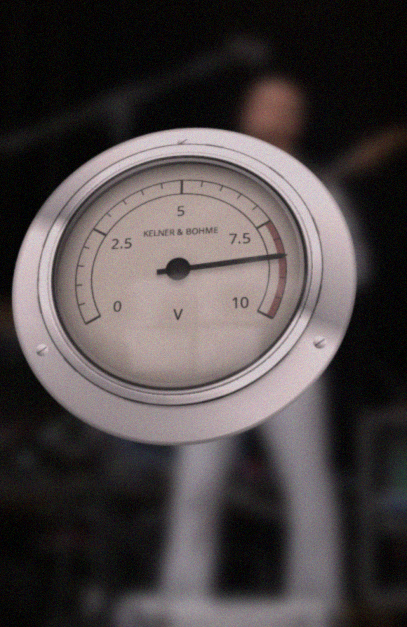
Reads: 8.5; V
